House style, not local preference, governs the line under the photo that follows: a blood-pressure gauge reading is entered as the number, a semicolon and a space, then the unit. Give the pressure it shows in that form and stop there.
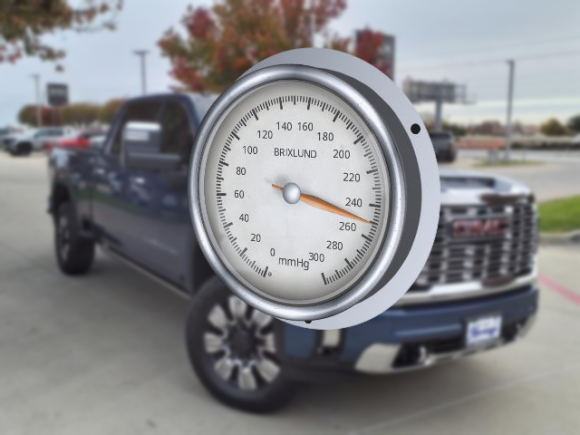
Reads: 250; mmHg
